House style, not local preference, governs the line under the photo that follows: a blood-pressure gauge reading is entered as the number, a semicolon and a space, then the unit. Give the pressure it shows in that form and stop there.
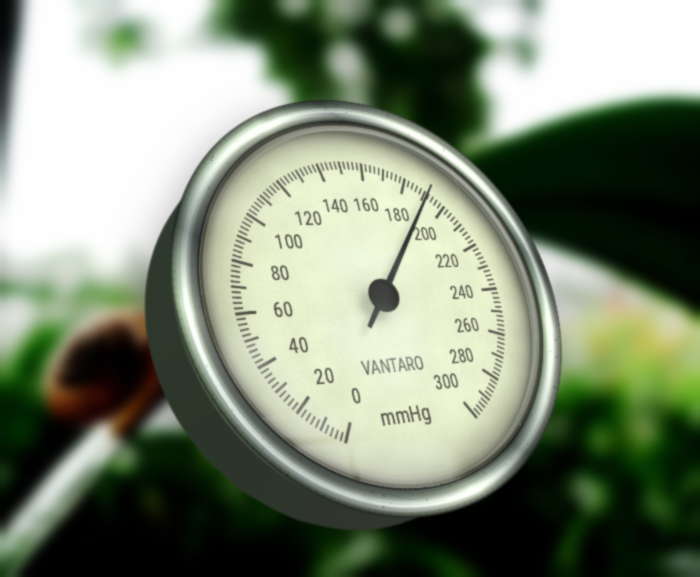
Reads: 190; mmHg
